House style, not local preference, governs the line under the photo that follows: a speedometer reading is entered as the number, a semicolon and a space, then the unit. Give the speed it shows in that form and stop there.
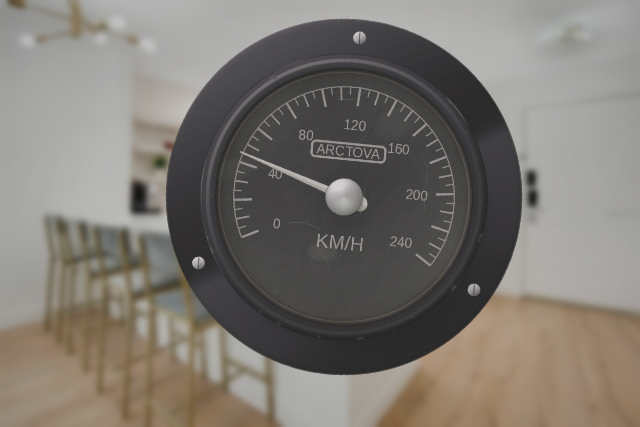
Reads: 45; km/h
